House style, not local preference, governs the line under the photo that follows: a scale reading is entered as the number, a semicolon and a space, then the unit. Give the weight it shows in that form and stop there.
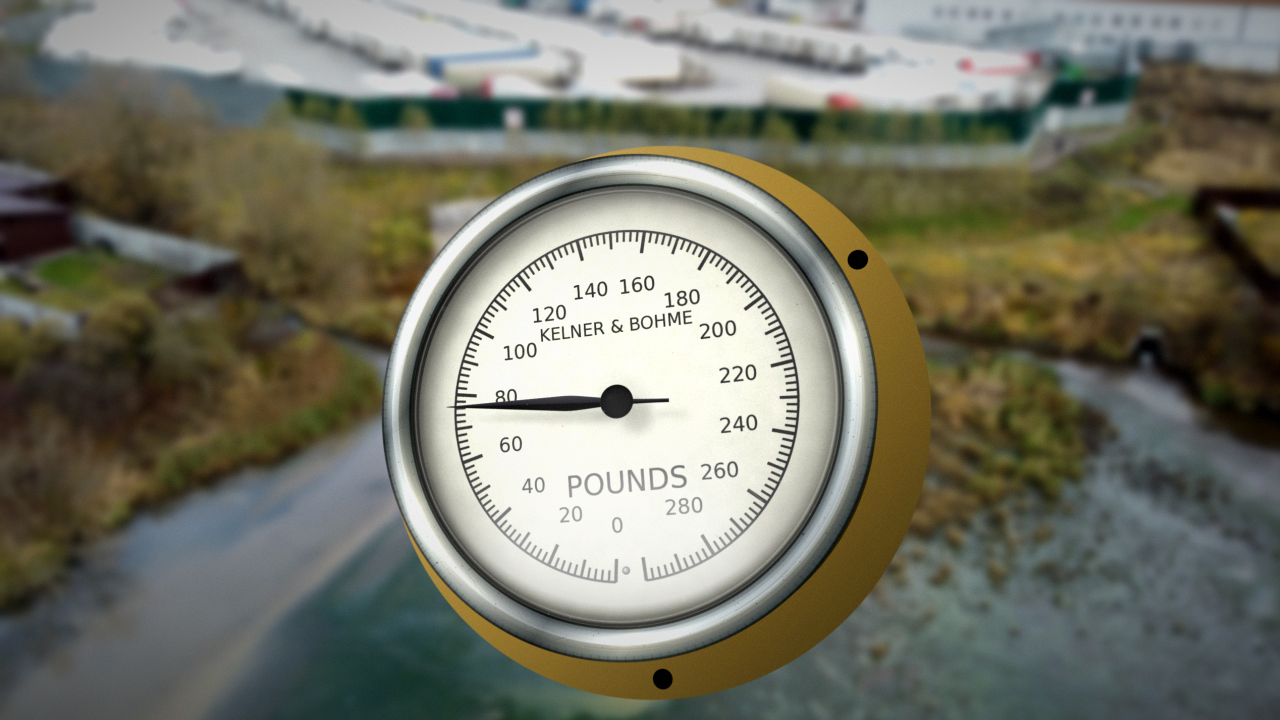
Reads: 76; lb
